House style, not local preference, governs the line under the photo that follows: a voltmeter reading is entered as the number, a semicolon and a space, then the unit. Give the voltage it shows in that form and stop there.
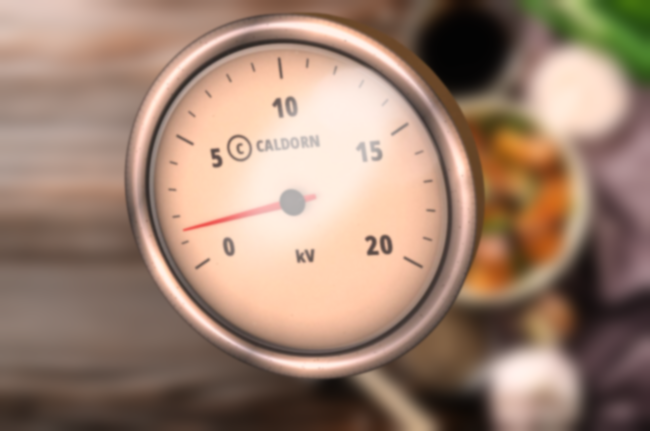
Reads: 1.5; kV
